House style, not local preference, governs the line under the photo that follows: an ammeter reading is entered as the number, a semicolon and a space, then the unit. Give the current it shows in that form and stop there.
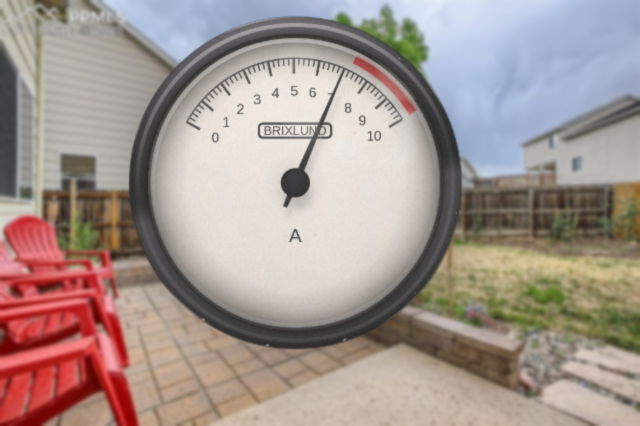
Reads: 7; A
